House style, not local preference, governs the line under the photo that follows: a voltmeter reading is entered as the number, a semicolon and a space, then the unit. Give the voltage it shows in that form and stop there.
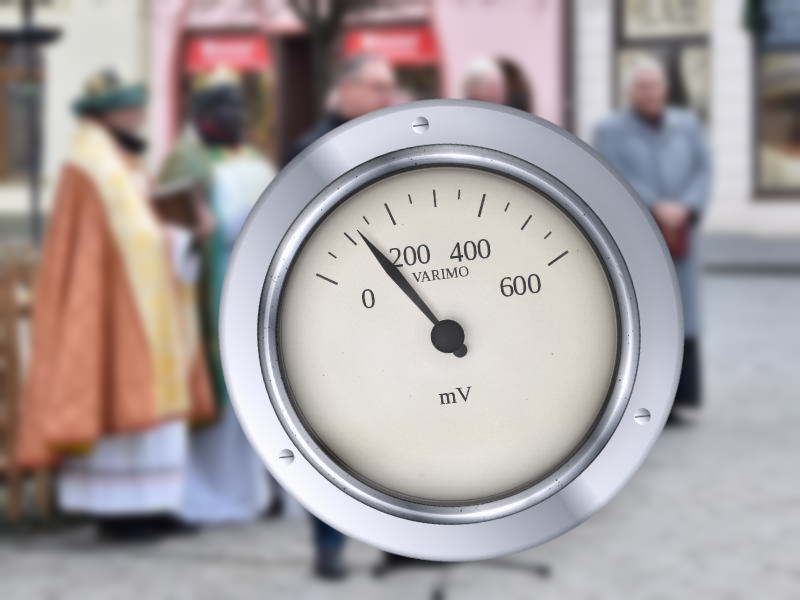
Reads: 125; mV
